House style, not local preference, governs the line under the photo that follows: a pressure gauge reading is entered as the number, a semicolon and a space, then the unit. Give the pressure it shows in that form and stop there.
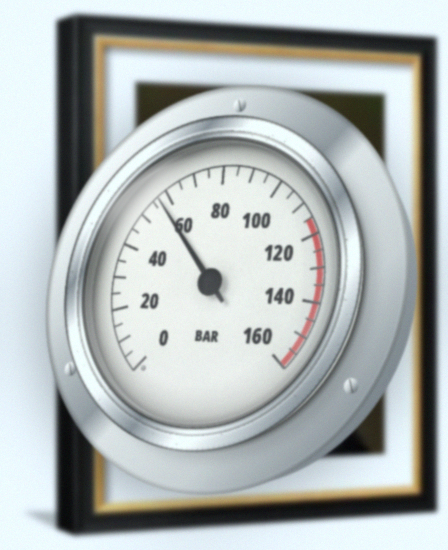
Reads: 57.5; bar
